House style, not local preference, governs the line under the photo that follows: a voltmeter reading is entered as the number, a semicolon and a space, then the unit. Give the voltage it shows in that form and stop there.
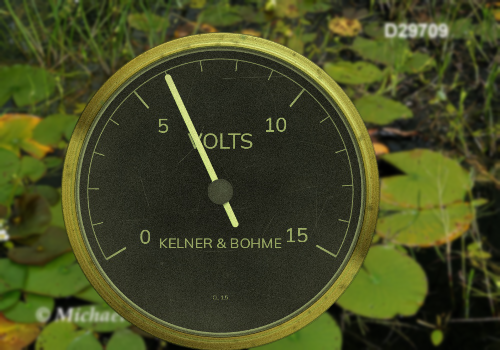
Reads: 6; V
